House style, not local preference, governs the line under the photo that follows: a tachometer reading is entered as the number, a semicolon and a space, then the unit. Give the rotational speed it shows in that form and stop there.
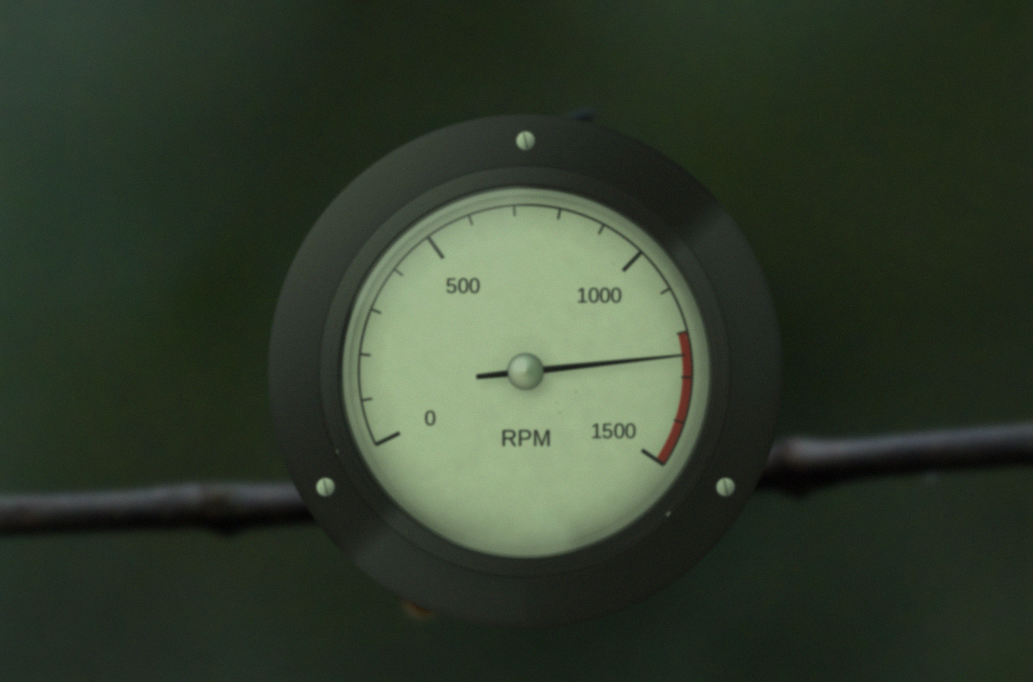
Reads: 1250; rpm
